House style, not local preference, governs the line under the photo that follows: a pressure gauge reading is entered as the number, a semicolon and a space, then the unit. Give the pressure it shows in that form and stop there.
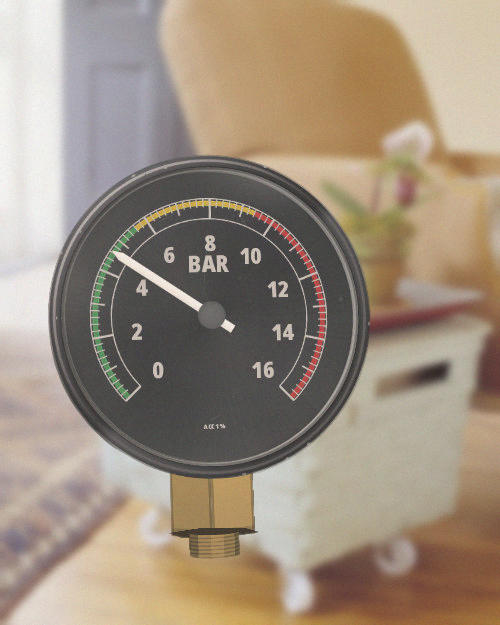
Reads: 4.6; bar
